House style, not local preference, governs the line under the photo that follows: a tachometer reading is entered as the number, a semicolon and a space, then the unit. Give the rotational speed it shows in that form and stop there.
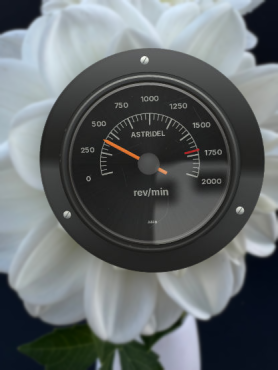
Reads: 400; rpm
